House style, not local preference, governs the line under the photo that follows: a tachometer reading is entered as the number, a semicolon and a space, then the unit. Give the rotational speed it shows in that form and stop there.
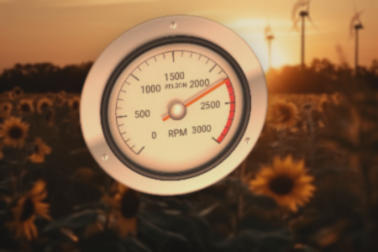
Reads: 2200; rpm
